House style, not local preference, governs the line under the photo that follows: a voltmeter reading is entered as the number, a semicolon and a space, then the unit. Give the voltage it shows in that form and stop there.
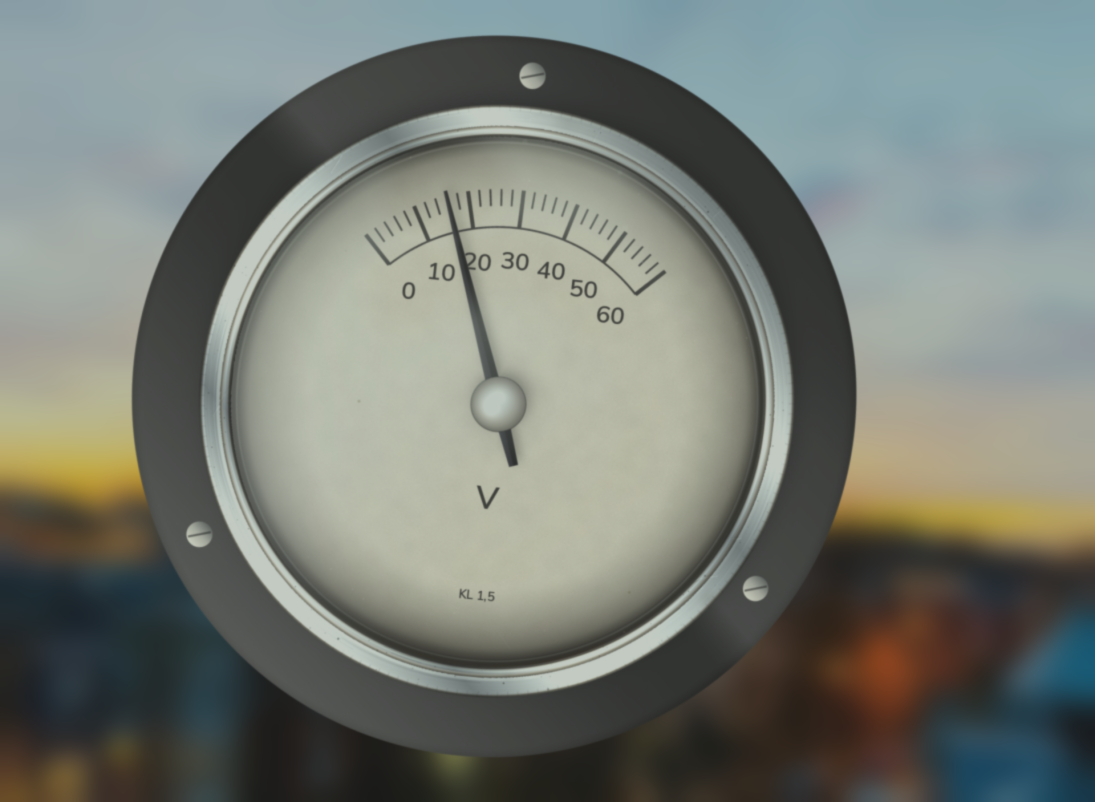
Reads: 16; V
